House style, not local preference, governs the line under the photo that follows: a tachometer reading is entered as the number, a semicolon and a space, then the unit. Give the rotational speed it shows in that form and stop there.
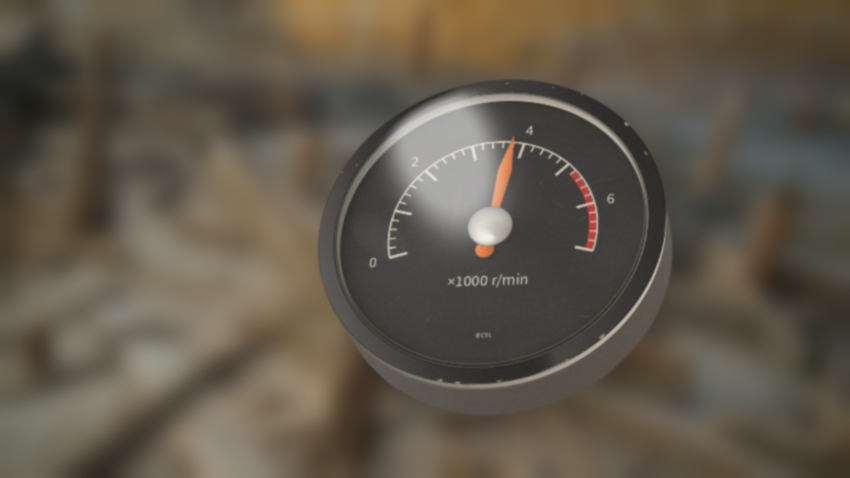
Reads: 3800; rpm
